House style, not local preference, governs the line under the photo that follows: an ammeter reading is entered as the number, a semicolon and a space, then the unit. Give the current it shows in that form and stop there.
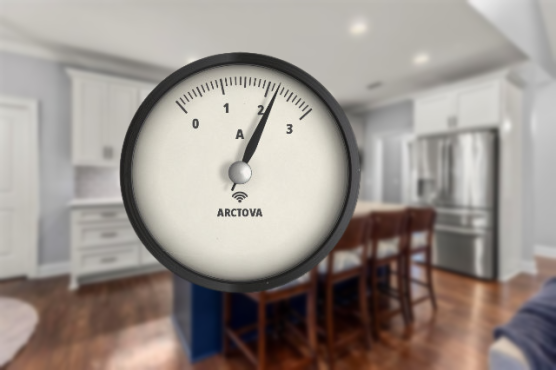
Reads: 2.2; A
